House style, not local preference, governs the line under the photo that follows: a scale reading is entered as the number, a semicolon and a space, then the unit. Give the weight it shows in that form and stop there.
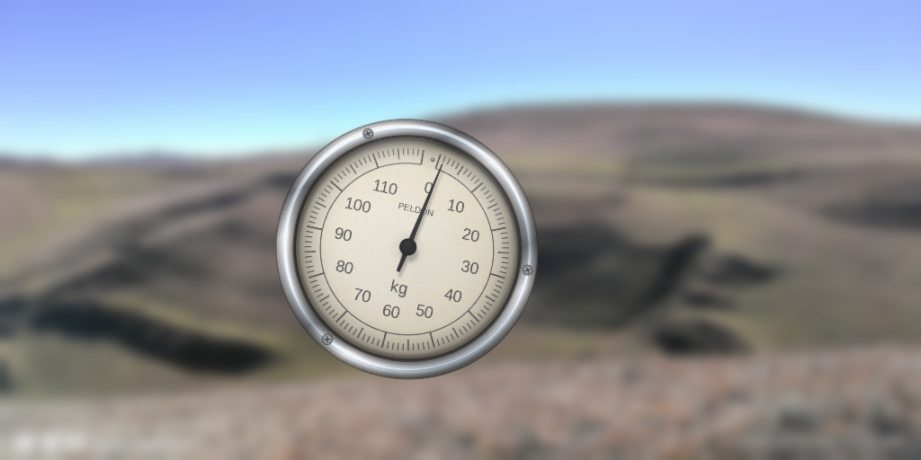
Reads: 1; kg
